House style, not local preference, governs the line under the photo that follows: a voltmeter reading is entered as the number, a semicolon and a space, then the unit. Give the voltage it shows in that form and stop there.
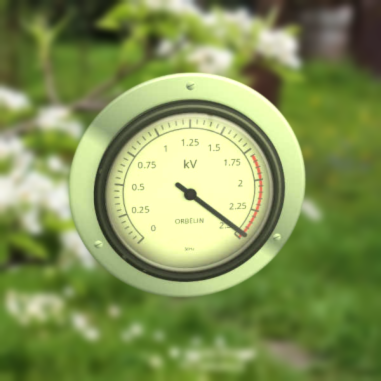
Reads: 2.45; kV
